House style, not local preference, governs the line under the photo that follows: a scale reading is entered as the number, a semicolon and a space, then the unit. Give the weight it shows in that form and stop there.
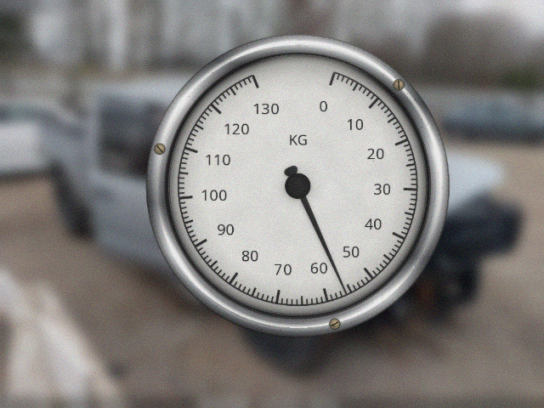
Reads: 56; kg
